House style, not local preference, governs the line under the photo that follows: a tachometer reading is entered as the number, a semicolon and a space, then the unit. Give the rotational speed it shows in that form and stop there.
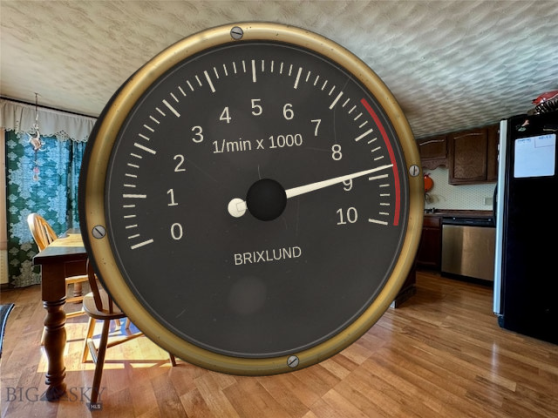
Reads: 8800; rpm
